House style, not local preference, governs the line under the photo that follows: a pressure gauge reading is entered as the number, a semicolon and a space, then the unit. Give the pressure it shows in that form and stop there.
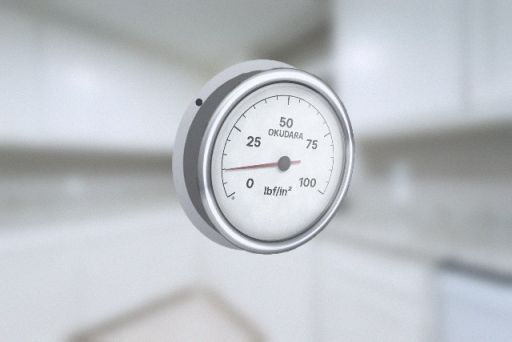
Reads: 10; psi
